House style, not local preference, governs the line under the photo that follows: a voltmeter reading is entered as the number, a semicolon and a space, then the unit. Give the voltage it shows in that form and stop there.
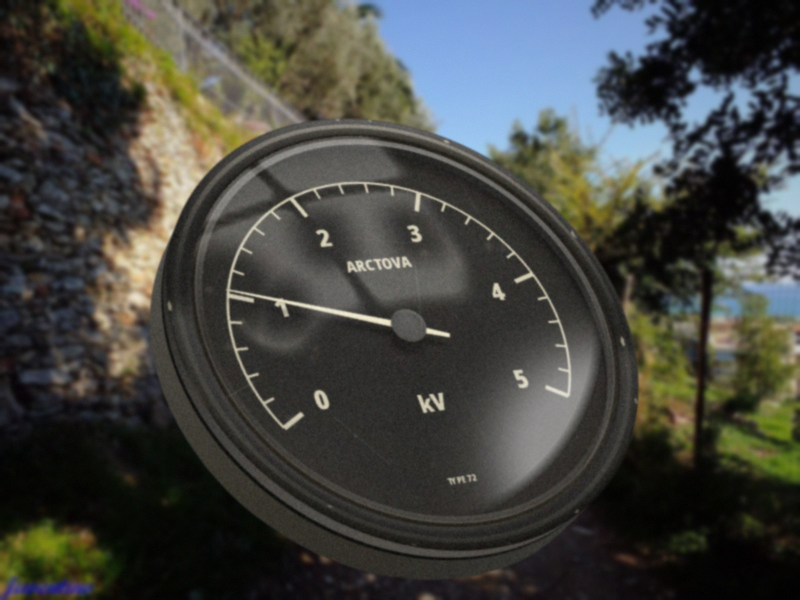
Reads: 1; kV
